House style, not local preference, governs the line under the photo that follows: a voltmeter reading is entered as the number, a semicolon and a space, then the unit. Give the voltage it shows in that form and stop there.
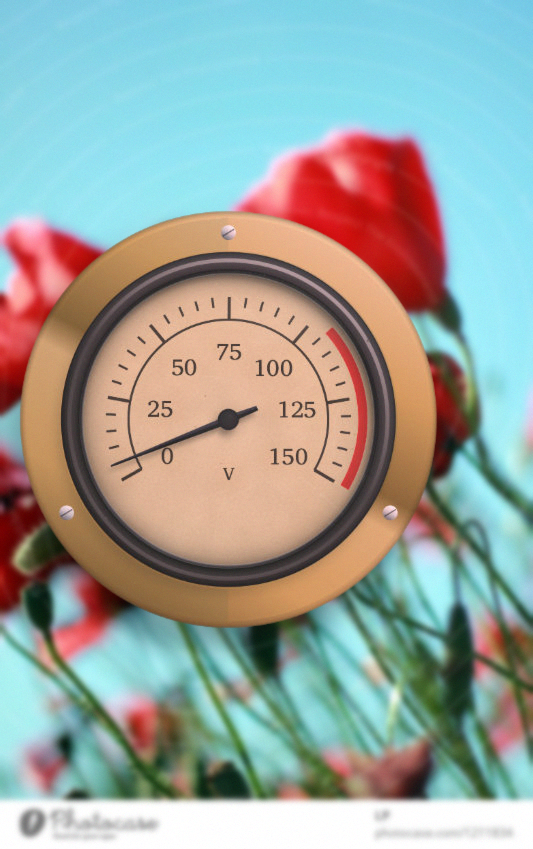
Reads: 5; V
